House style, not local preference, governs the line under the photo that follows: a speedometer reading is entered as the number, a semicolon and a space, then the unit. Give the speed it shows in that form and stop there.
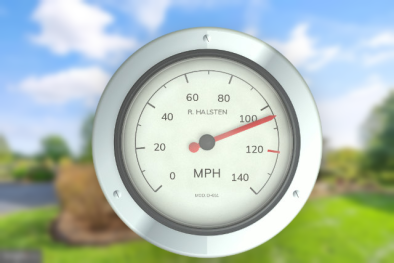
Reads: 105; mph
